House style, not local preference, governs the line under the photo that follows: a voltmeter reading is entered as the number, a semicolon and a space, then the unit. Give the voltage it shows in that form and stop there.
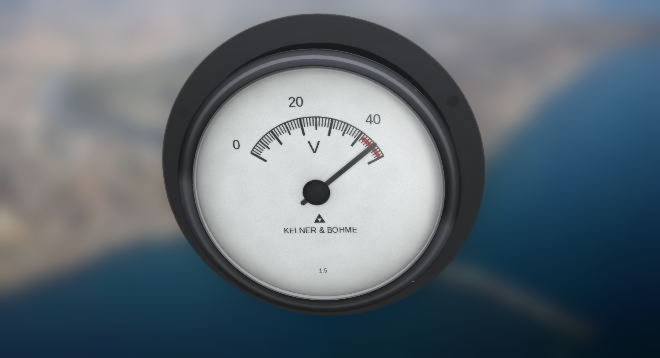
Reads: 45; V
